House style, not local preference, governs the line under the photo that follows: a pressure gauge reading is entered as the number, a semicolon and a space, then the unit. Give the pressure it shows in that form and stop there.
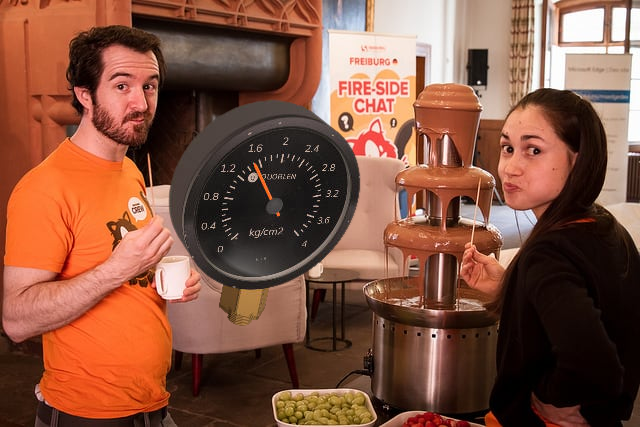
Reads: 1.5; kg/cm²
